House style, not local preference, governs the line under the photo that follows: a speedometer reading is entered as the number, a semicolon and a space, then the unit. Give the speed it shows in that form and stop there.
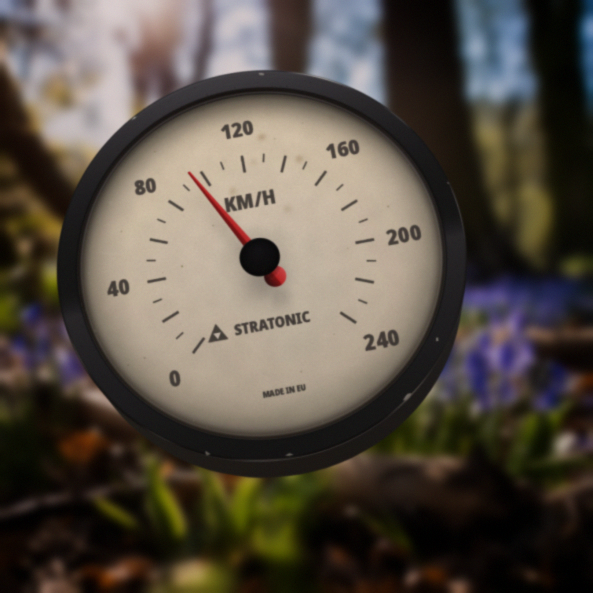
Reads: 95; km/h
